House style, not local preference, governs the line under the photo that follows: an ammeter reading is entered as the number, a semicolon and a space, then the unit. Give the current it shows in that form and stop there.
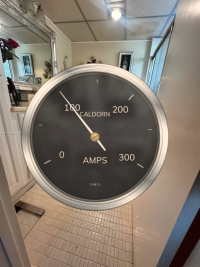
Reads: 100; A
